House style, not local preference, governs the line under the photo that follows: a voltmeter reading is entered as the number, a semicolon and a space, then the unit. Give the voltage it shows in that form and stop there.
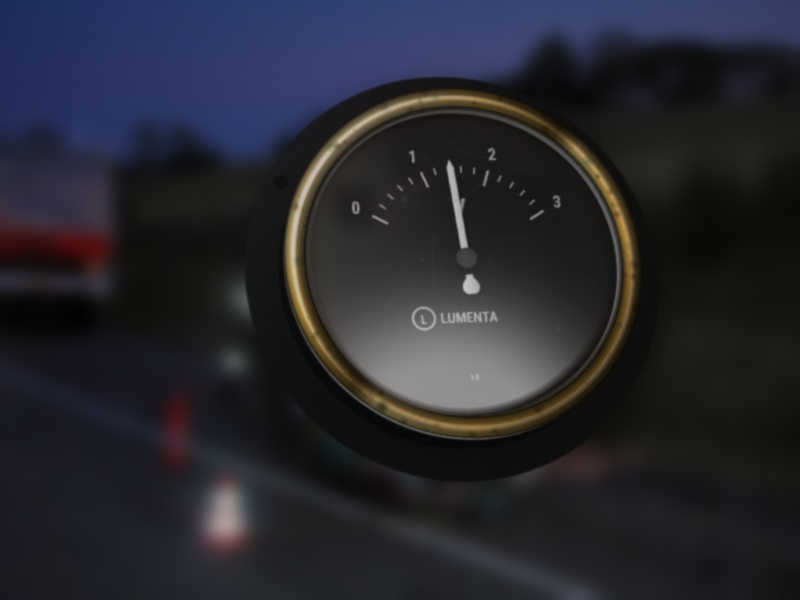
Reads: 1.4; V
